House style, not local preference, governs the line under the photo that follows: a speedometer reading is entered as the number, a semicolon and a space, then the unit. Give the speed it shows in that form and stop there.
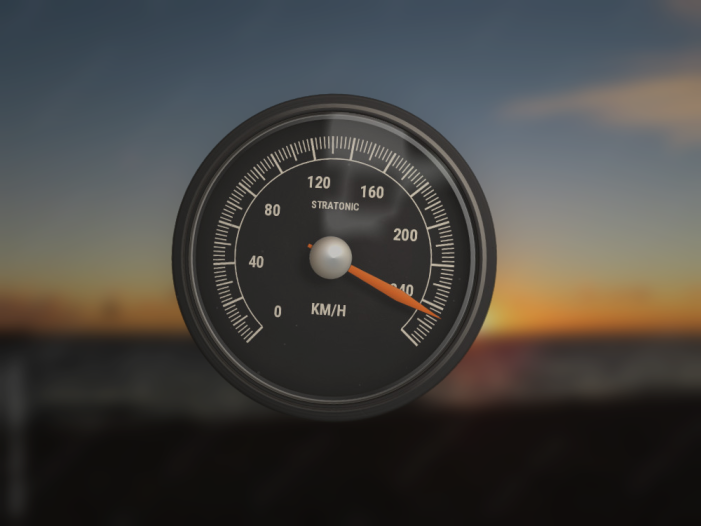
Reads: 244; km/h
